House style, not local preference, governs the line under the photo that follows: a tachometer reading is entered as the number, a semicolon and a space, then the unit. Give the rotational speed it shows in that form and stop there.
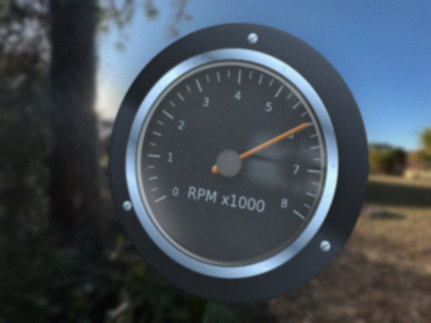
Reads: 6000; rpm
